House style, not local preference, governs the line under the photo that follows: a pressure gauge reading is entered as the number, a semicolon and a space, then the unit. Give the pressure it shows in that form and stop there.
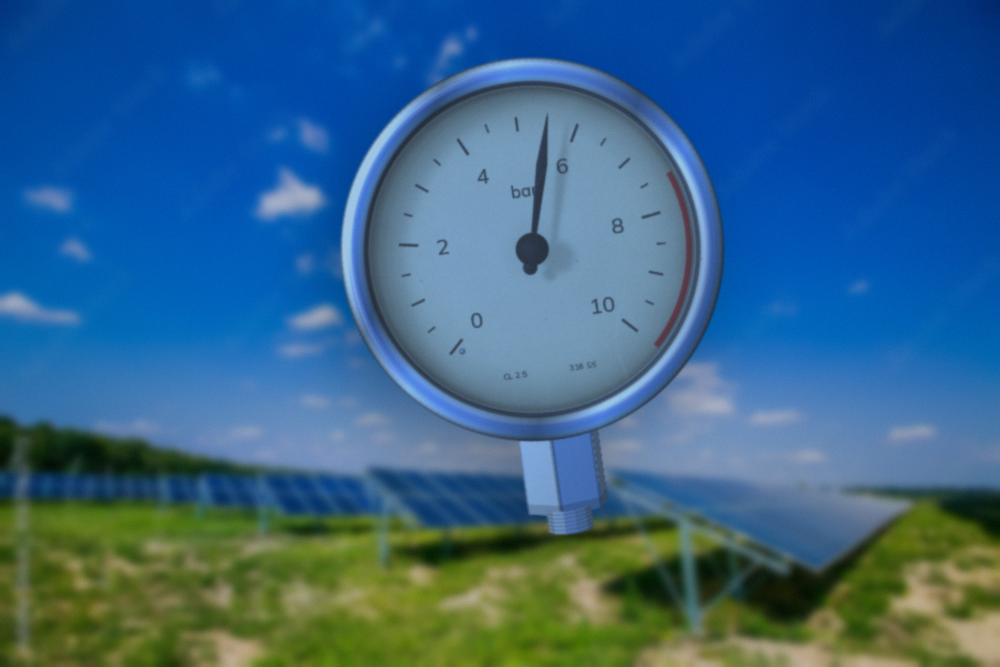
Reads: 5.5; bar
